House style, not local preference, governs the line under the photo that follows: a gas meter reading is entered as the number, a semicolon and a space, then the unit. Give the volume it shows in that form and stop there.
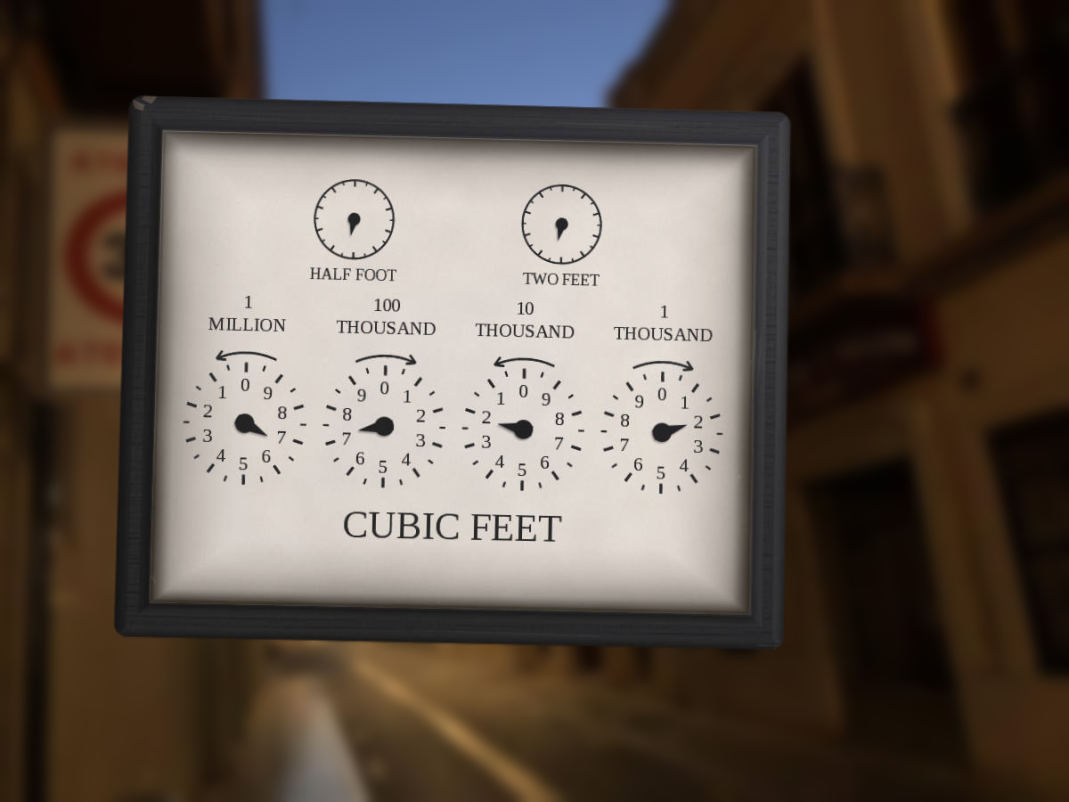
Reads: 672200; ft³
